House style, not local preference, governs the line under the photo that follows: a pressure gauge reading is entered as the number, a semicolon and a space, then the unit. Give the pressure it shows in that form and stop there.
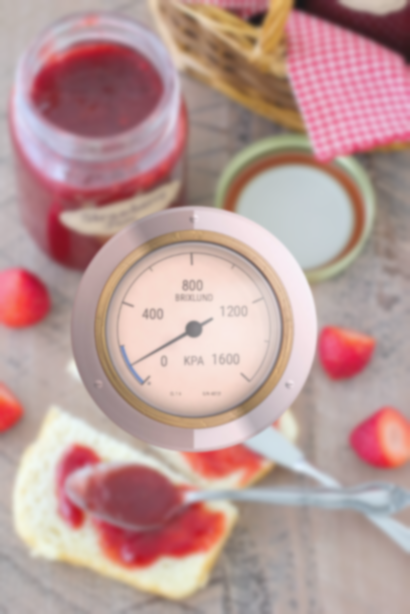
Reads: 100; kPa
